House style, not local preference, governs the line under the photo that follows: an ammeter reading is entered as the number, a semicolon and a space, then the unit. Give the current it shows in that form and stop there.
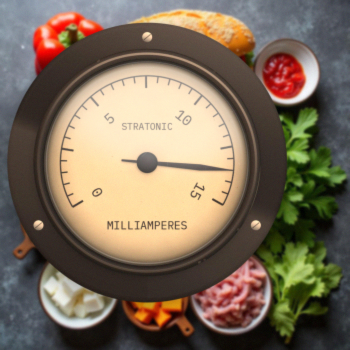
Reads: 13.5; mA
